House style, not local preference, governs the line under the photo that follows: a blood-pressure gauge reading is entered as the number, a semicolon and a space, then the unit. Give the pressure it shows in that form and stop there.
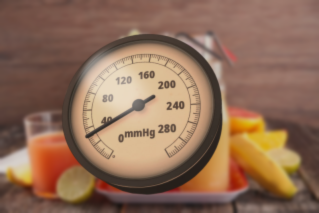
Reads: 30; mmHg
